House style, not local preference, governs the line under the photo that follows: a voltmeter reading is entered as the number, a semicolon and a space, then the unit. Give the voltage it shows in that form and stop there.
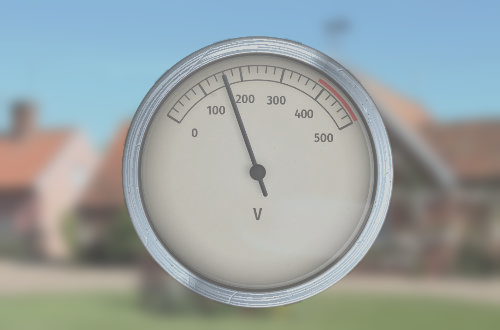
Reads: 160; V
